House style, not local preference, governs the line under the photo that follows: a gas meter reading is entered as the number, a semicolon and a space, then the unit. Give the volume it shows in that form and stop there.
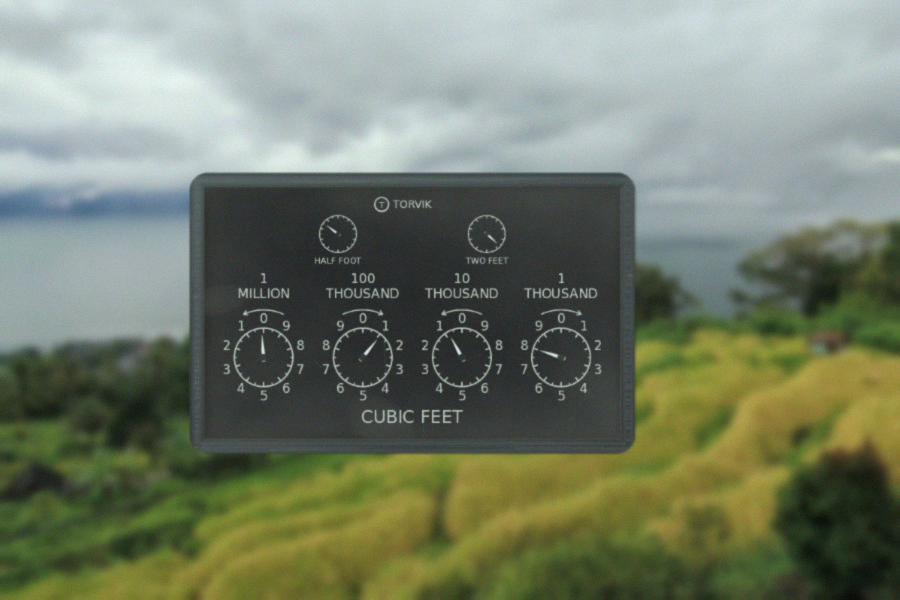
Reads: 10800; ft³
